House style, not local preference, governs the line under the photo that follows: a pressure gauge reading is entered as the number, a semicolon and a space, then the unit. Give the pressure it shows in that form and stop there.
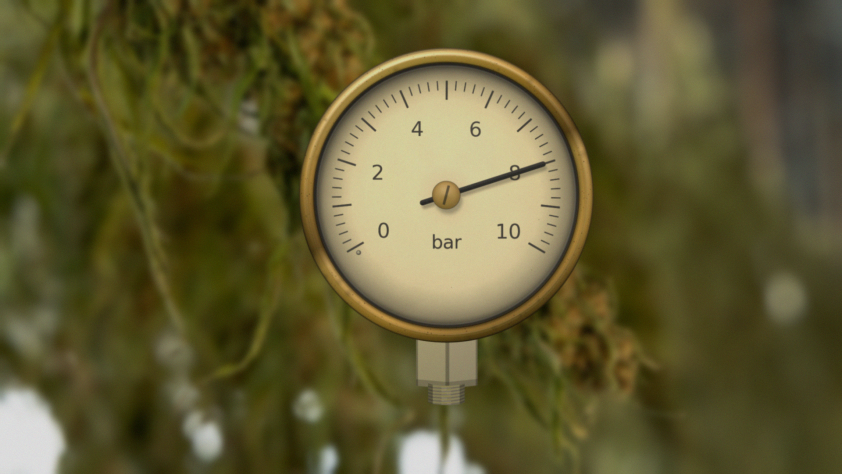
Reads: 8; bar
